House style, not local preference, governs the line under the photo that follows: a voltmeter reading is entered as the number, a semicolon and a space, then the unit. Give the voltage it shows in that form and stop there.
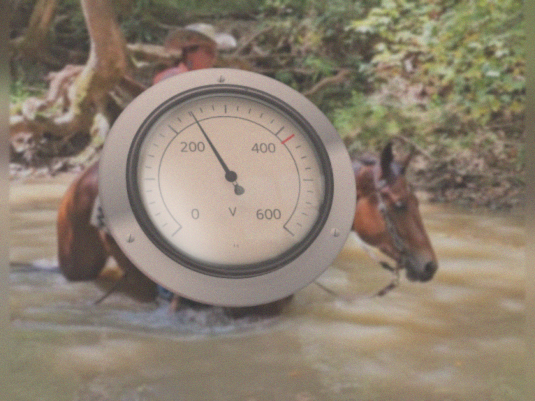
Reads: 240; V
